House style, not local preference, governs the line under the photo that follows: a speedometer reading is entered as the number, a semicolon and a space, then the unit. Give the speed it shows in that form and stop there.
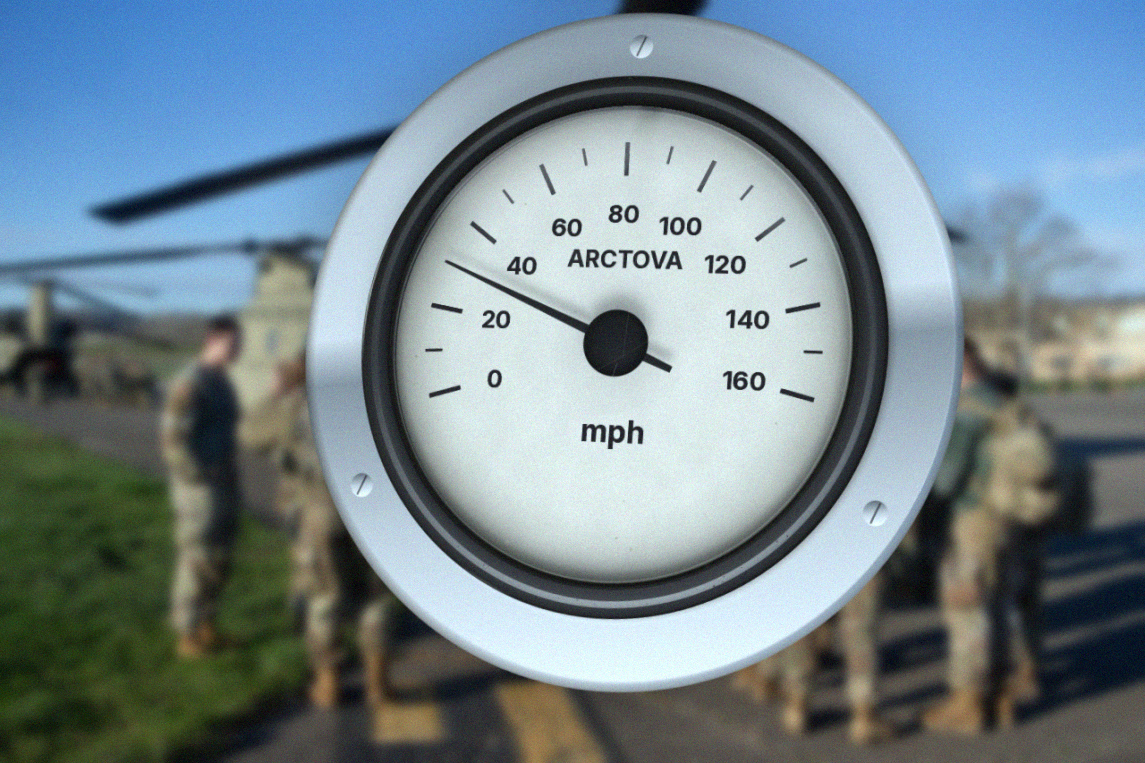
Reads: 30; mph
